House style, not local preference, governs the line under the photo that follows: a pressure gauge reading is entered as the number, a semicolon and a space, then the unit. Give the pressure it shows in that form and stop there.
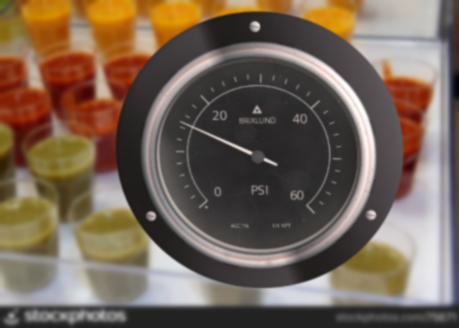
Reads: 15; psi
